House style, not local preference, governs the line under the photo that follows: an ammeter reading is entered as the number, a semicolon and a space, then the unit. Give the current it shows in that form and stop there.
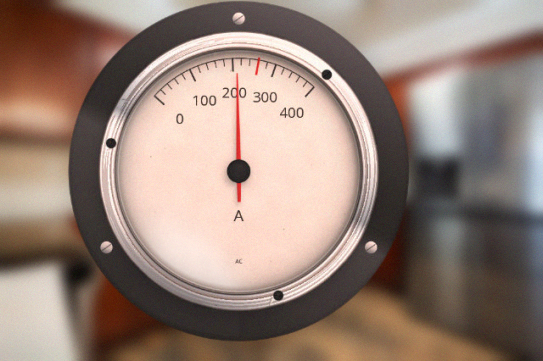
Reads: 210; A
